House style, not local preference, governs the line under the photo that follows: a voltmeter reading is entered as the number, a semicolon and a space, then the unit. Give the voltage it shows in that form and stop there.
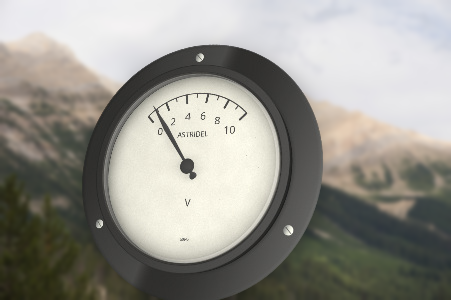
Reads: 1; V
